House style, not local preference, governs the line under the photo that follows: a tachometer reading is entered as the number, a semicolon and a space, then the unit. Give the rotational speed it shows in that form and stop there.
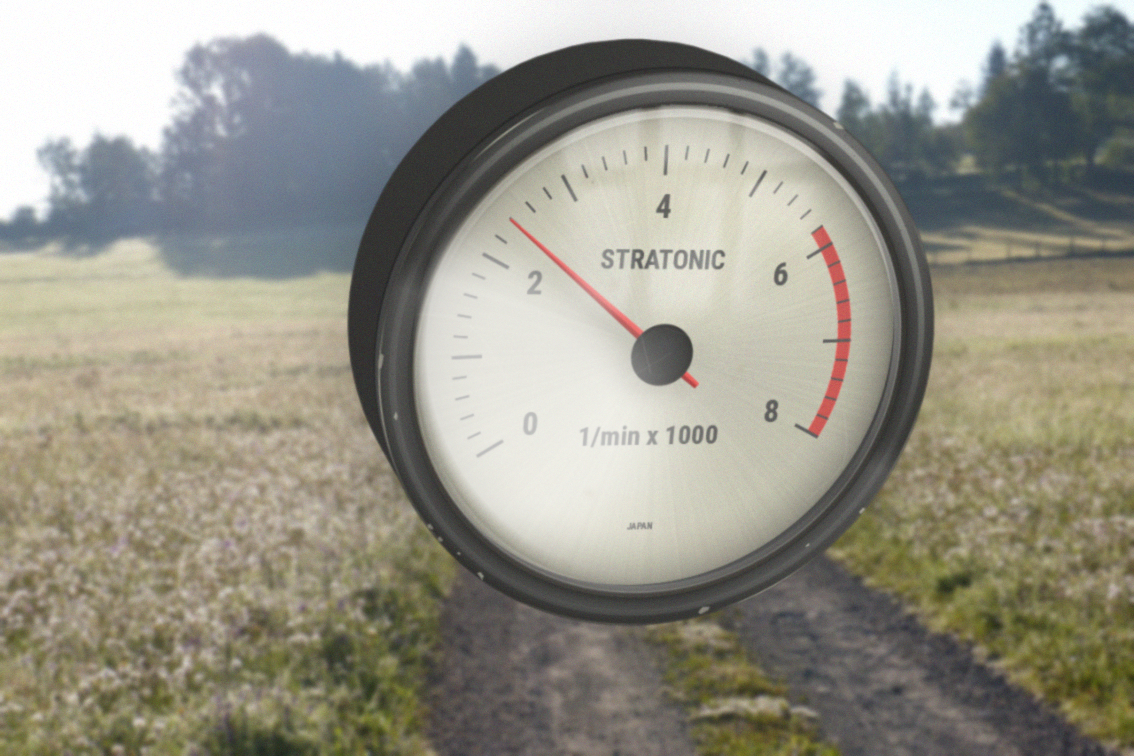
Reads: 2400; rpm
